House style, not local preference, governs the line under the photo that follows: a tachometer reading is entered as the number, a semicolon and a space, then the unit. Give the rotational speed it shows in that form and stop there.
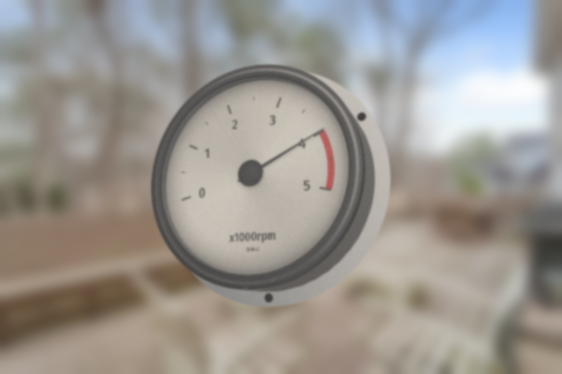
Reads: 4000; rpm
